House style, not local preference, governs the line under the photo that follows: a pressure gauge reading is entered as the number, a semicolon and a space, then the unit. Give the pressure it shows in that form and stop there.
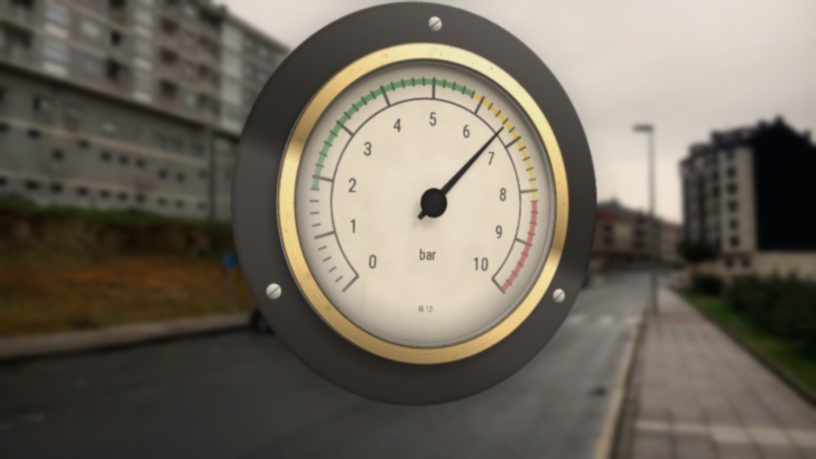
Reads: 6.6; bar
